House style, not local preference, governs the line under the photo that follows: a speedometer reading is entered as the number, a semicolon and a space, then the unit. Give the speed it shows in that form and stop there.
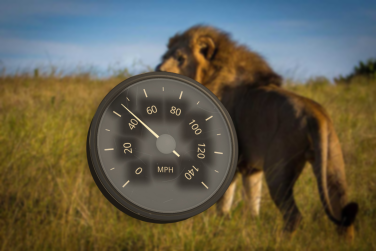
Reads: 45; mph
